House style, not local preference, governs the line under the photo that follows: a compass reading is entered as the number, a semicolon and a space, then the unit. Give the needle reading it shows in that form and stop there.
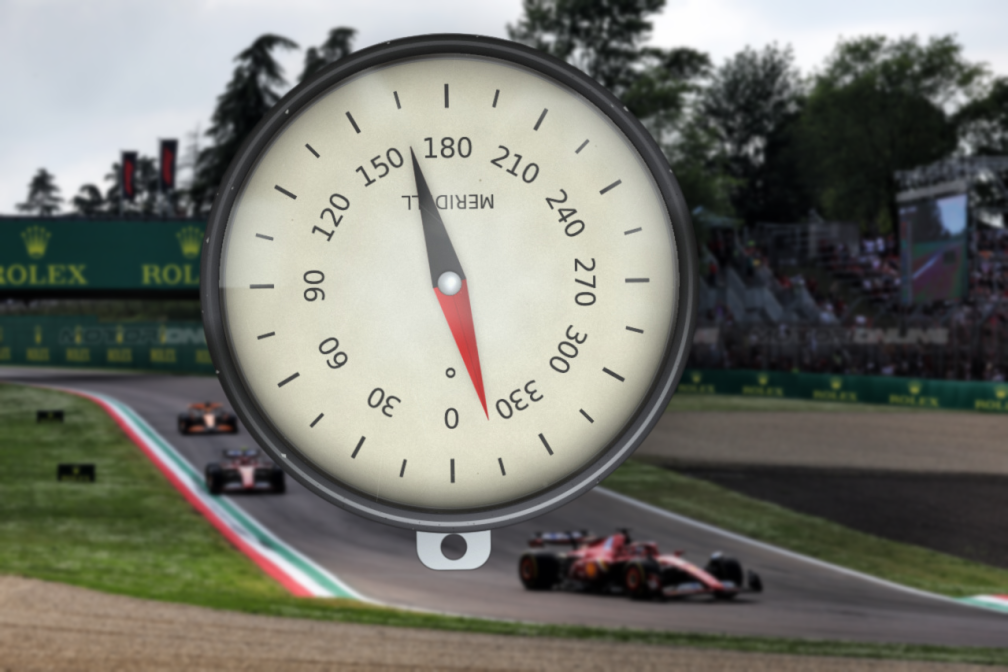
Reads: 345; °
